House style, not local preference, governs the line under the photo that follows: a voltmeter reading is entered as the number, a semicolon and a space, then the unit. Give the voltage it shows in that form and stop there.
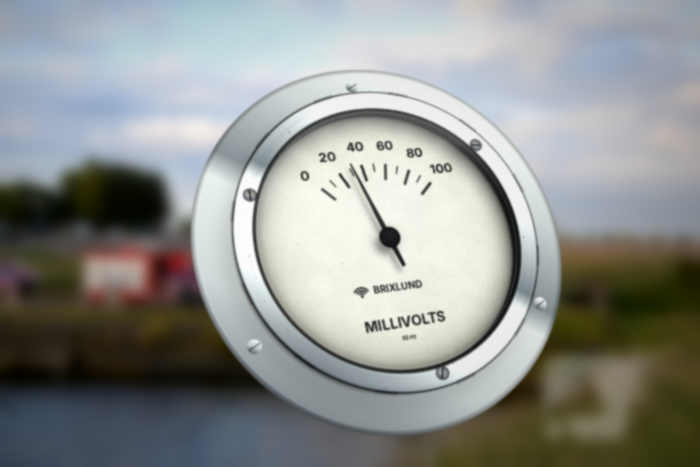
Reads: 30; mV
